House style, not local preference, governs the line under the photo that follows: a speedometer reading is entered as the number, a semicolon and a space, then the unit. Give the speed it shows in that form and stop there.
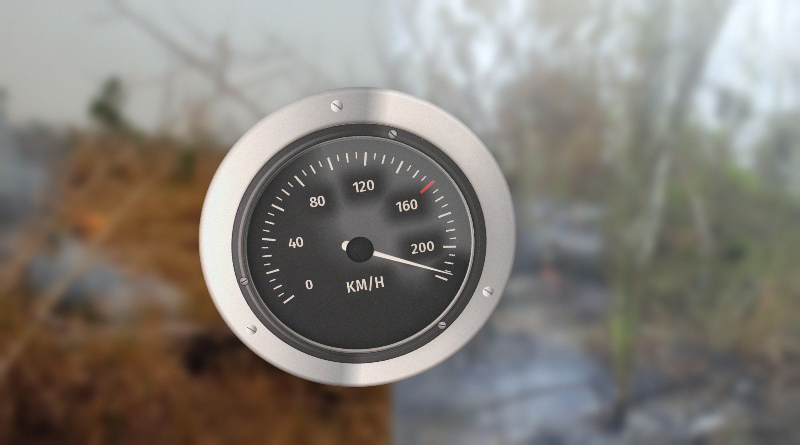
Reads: 215; km/h
